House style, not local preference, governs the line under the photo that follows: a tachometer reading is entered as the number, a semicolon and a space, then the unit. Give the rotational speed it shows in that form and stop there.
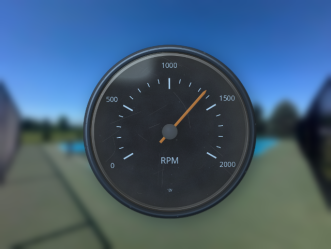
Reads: 1350; rpm
